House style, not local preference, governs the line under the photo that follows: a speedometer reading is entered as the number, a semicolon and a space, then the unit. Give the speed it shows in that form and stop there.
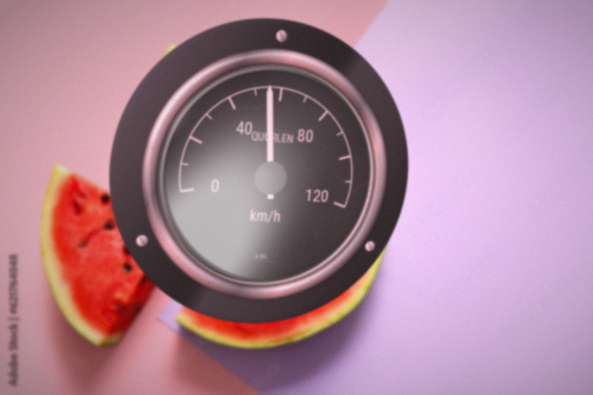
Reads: 55; km/h
